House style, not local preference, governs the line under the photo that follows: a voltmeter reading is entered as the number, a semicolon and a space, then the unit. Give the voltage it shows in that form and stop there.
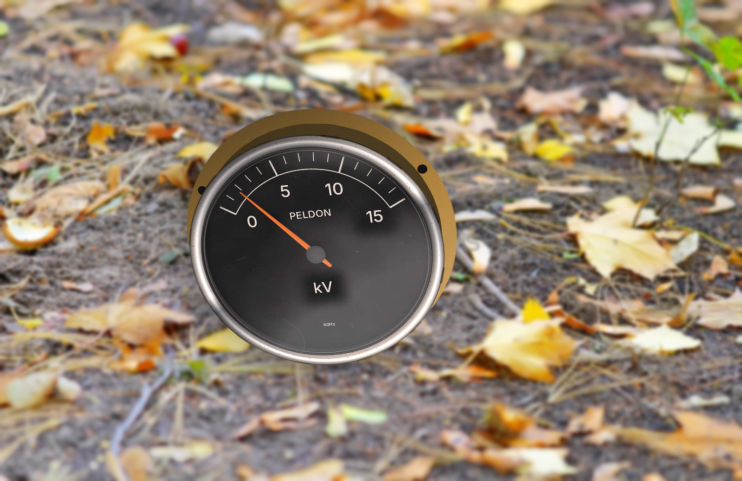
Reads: 2; kV
